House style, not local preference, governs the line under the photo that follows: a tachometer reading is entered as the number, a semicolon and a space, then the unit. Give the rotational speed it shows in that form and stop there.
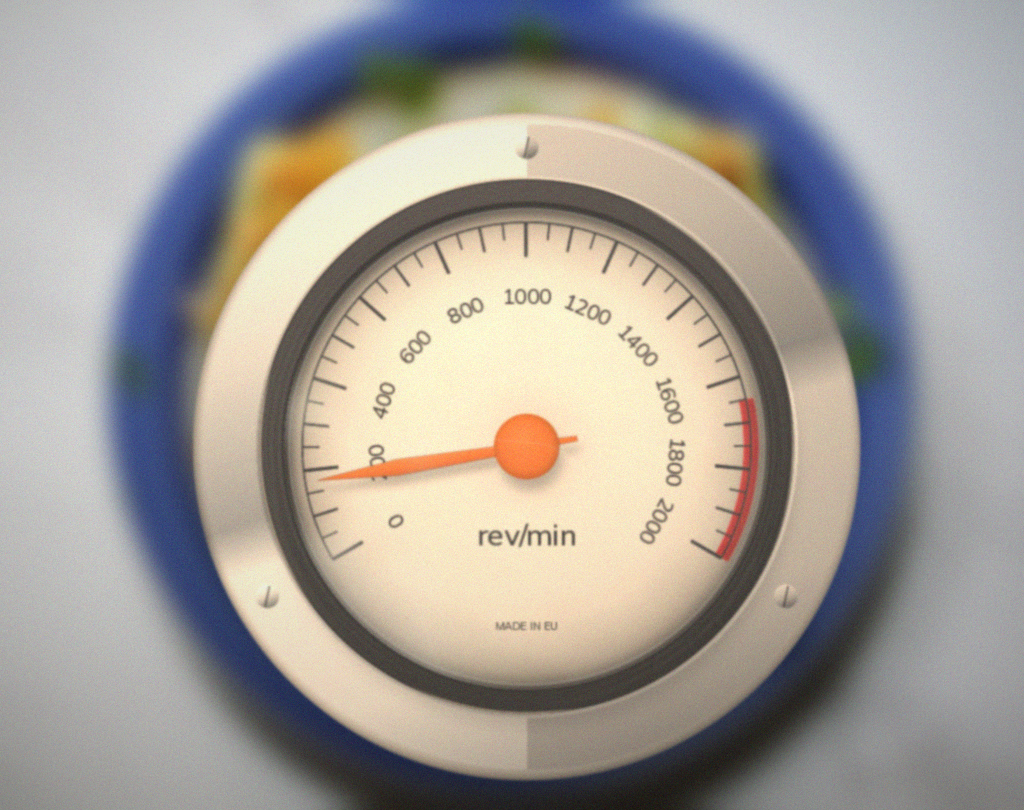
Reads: 175; rpm
